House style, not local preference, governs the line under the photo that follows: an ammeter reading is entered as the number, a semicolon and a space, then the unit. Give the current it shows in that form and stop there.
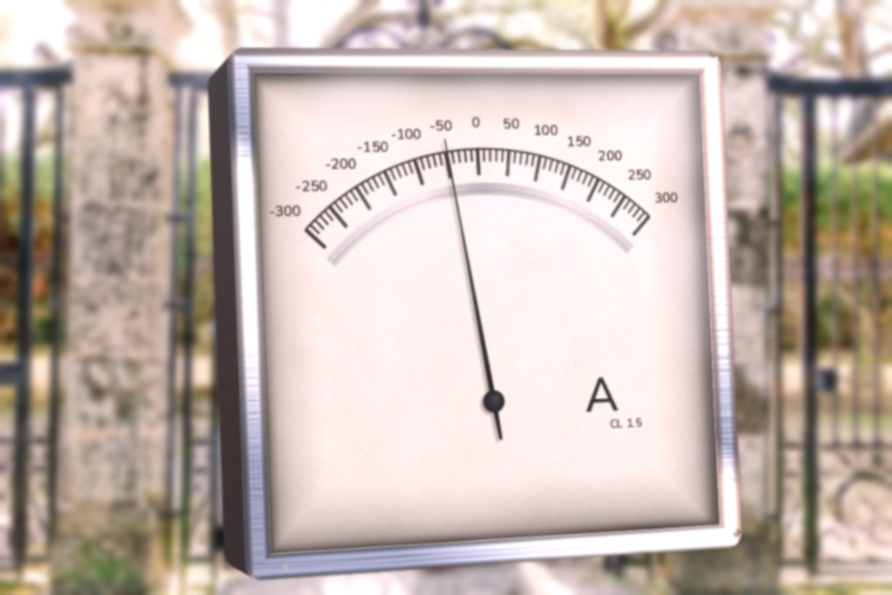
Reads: -50; A
